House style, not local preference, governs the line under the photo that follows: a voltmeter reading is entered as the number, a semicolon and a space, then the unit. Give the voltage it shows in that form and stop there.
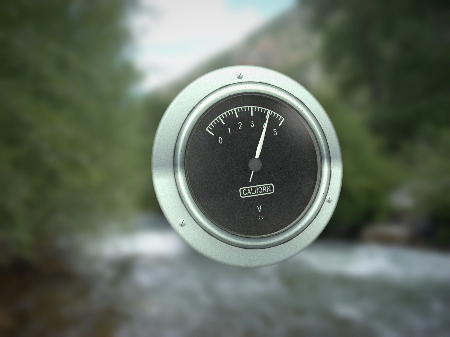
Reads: 4; V
